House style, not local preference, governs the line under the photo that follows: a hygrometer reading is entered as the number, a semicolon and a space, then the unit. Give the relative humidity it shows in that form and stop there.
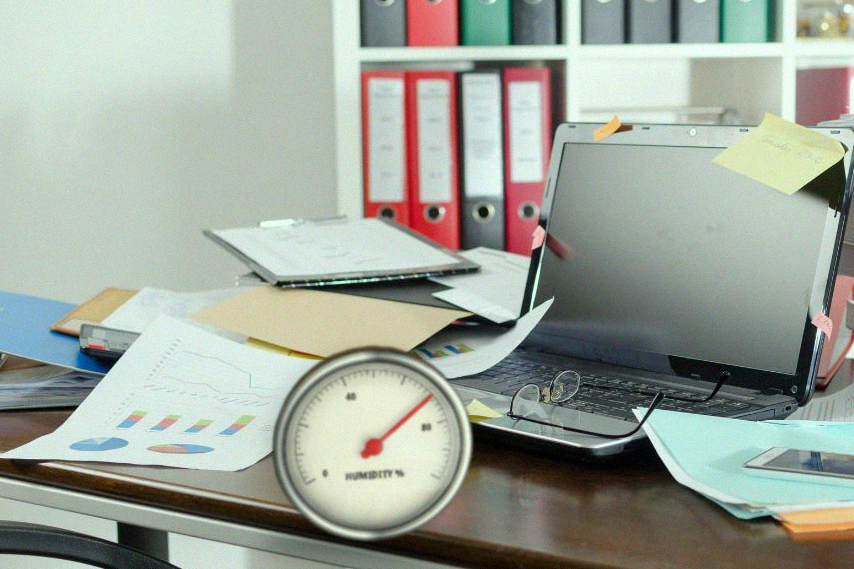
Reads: 70; %
